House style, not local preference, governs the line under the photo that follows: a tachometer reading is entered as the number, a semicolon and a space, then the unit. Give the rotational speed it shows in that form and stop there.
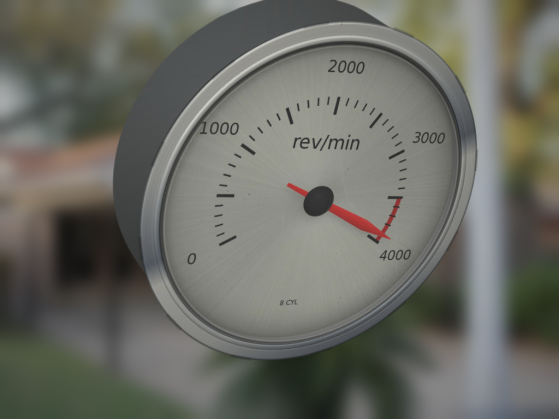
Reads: 3900; rpm
